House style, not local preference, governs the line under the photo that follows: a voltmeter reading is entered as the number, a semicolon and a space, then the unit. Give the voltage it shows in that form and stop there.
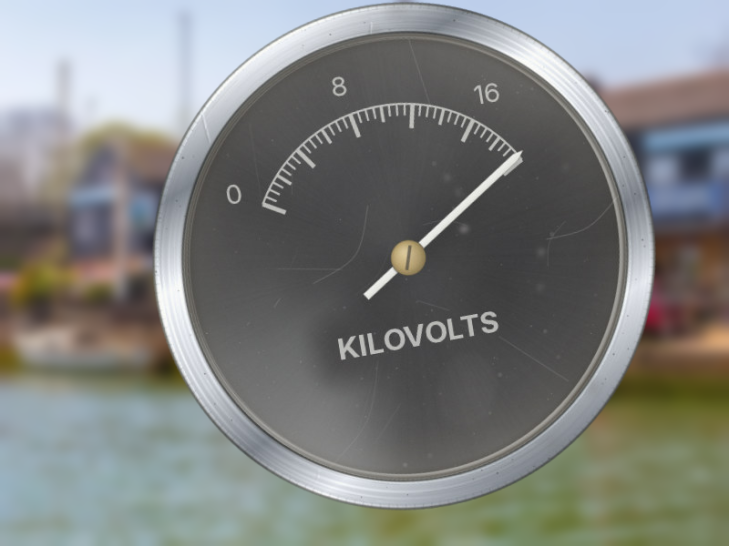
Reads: 19.5; kV
